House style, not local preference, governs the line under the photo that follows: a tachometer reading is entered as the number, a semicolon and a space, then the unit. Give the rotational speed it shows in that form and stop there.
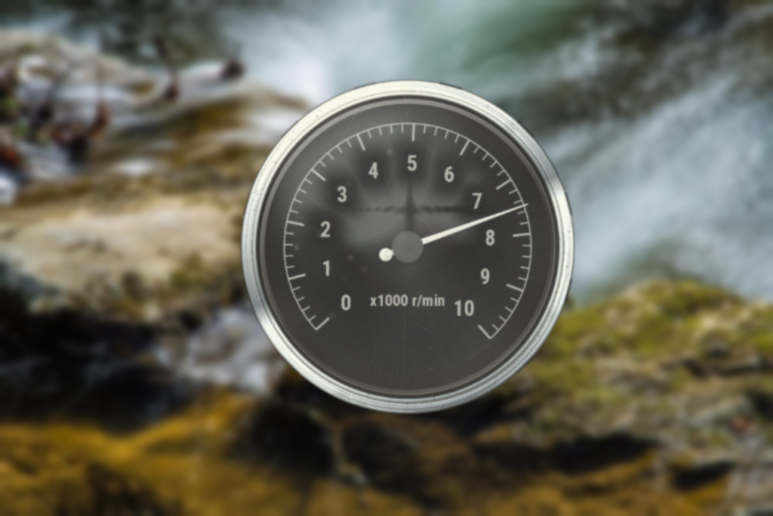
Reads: 7500; rpm
